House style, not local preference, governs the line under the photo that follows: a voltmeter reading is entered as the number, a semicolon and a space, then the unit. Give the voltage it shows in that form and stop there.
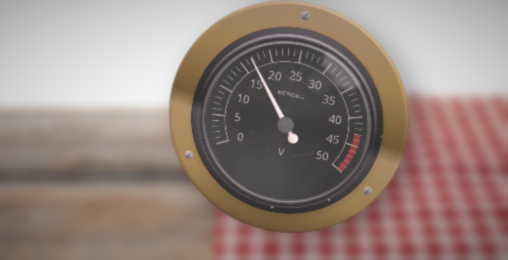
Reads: 17; V
